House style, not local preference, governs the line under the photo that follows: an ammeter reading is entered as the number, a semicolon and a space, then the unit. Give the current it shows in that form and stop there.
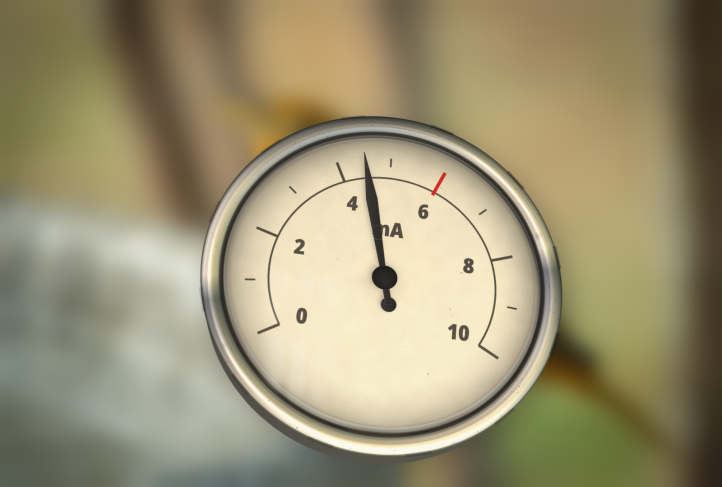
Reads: 4.5; mA
